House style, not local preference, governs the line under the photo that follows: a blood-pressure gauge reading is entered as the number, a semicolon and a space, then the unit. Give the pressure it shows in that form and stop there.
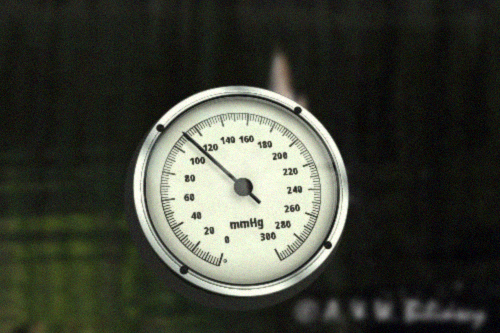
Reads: 110; mmHg
